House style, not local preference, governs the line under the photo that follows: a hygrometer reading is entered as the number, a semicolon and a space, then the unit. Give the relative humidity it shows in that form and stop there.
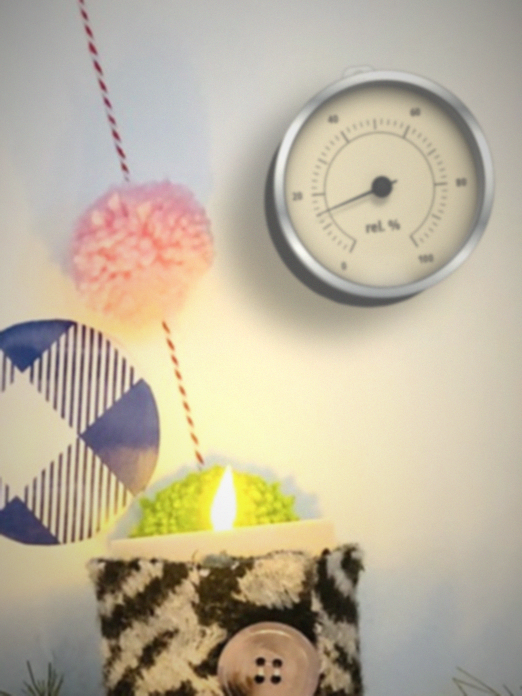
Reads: 14; %
